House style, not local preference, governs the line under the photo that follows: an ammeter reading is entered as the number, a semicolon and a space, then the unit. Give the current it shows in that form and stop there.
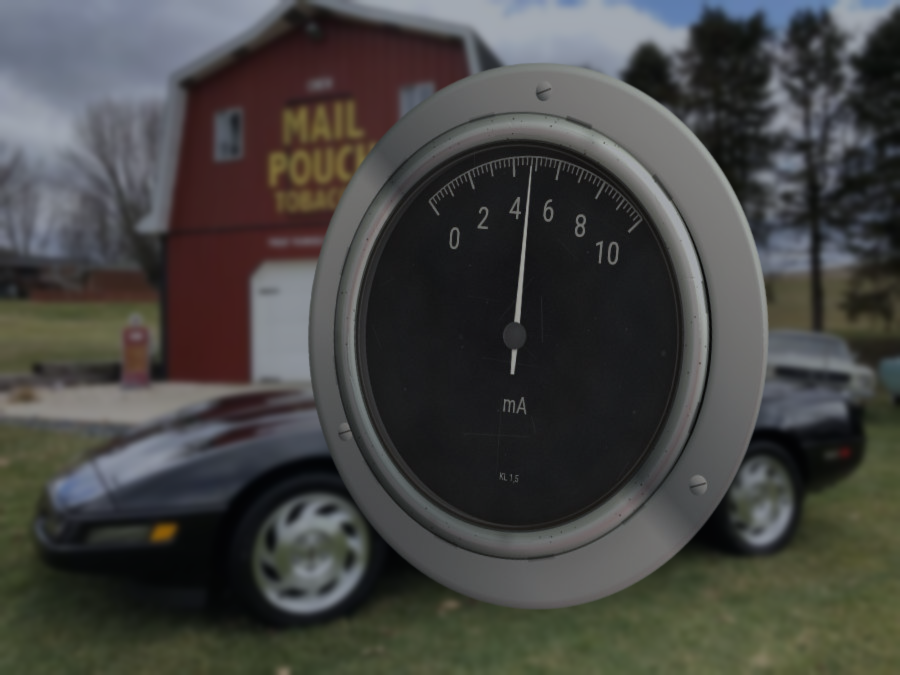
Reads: 5; mA
